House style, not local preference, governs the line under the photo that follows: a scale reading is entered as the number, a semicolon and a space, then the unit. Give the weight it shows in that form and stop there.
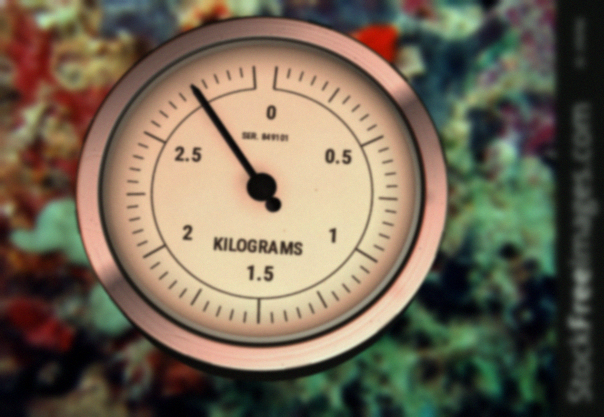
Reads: 2.75; kg
